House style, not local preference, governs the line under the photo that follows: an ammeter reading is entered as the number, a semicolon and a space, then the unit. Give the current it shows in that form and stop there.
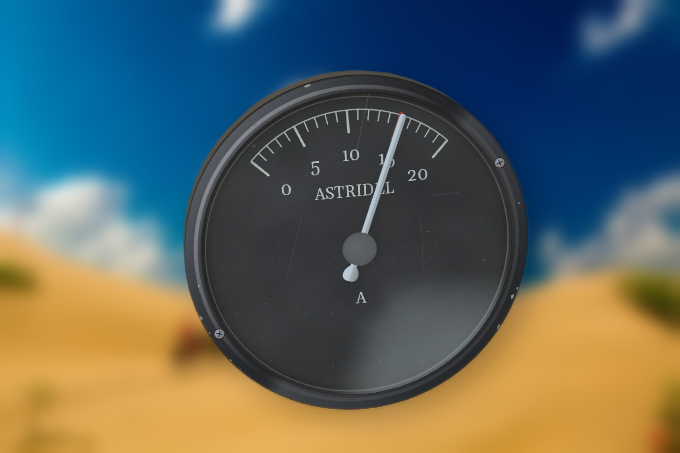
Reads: 15; A
